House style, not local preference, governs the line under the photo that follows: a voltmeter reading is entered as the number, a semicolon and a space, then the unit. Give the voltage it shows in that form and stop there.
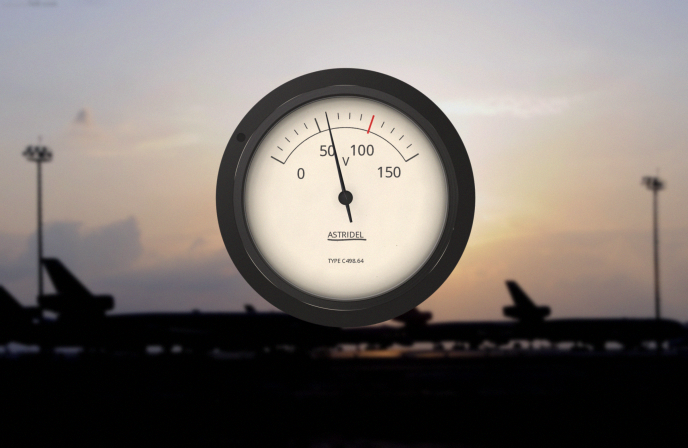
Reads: 60; V
